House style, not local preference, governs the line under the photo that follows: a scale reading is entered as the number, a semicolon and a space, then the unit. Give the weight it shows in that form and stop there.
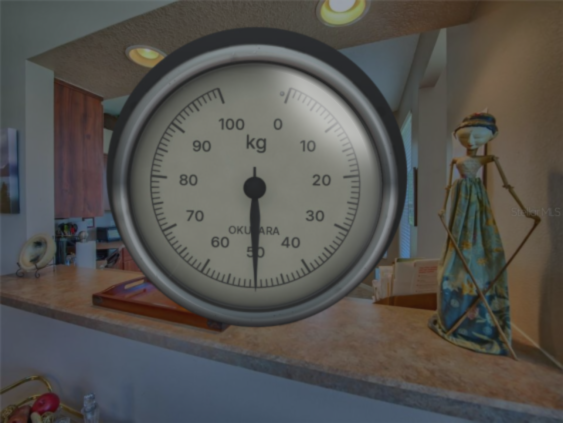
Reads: 50; kg
